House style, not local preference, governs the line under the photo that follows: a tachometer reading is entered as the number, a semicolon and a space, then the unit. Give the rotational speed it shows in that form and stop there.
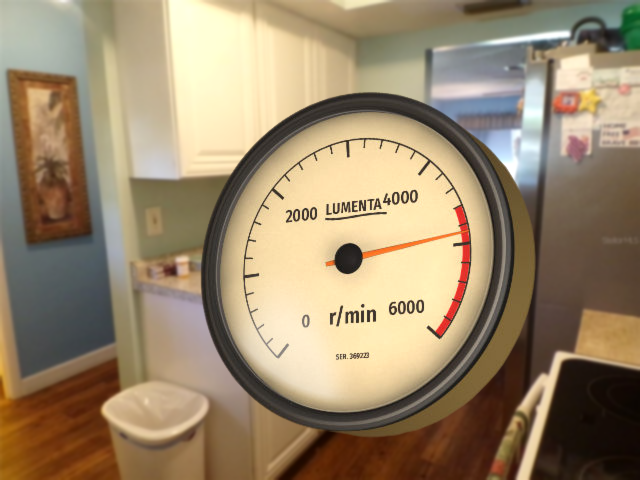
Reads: 4900; rpm
